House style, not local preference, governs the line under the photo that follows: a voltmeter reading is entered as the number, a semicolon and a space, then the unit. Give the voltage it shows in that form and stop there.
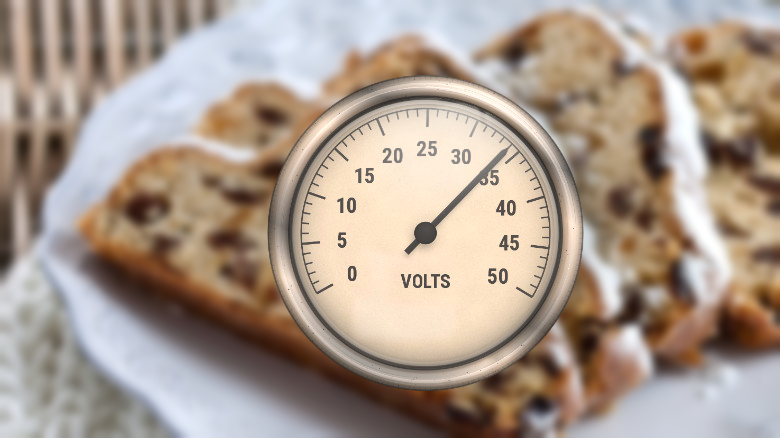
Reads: 34; V
